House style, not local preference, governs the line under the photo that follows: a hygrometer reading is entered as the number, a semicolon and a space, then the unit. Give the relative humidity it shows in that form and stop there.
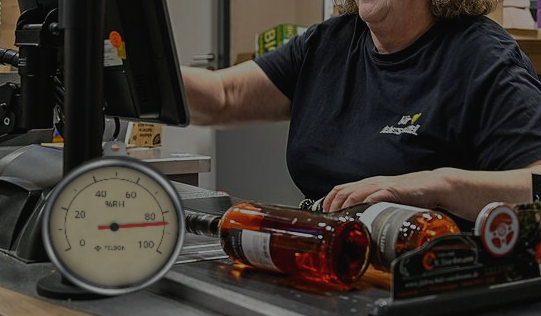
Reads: 85; %
